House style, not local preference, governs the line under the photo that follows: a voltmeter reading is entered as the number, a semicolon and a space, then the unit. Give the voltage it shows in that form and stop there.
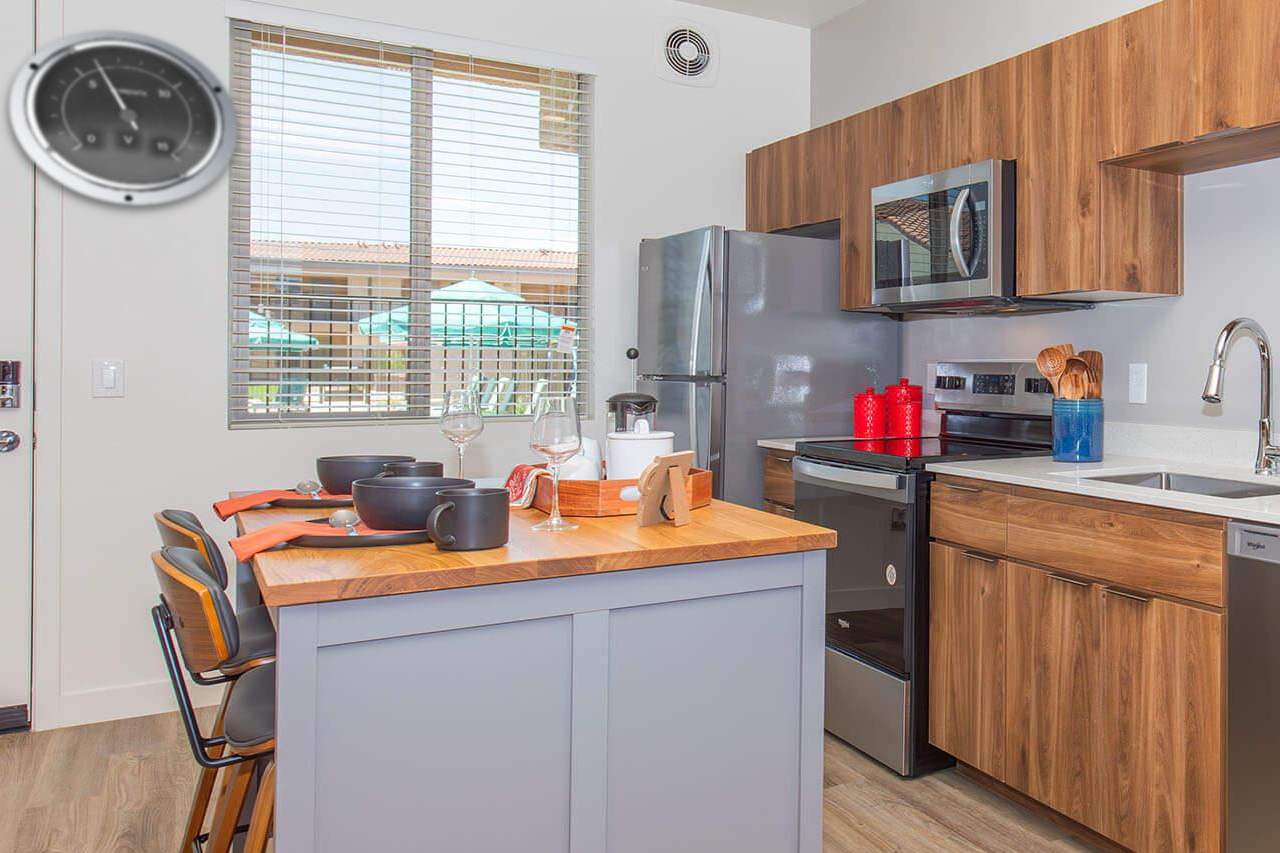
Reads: 6; V
